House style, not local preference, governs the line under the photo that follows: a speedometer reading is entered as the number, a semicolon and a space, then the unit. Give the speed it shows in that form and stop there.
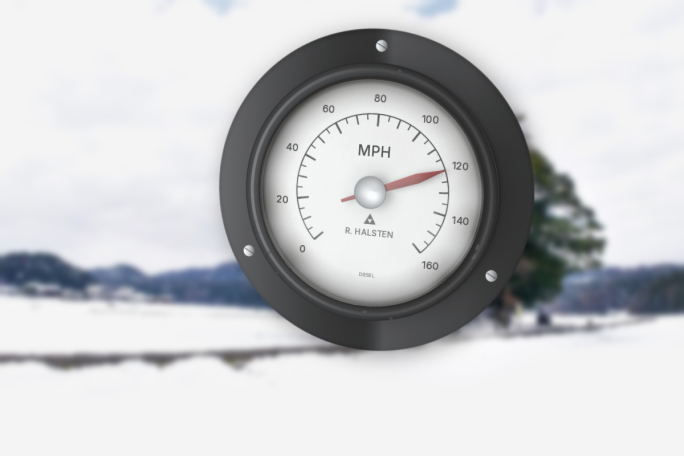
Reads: 120; mph
